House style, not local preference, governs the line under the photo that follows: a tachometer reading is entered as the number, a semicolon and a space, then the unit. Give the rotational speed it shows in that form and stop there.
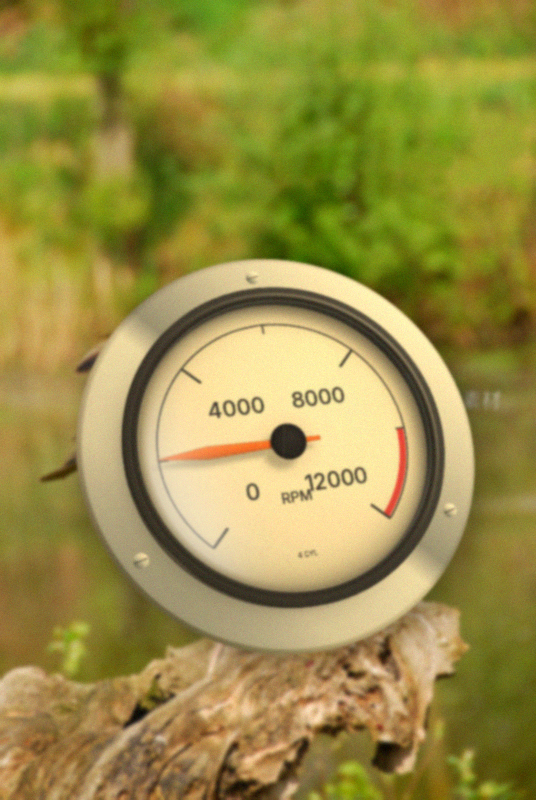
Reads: 2000; rpm
